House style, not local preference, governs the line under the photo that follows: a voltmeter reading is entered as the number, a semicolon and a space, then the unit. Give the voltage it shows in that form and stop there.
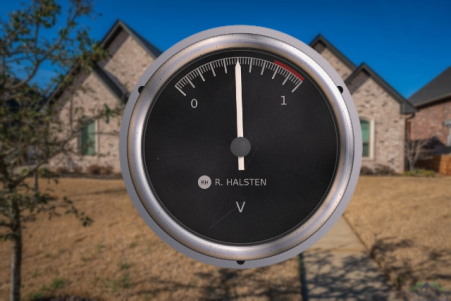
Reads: 0.5; V
